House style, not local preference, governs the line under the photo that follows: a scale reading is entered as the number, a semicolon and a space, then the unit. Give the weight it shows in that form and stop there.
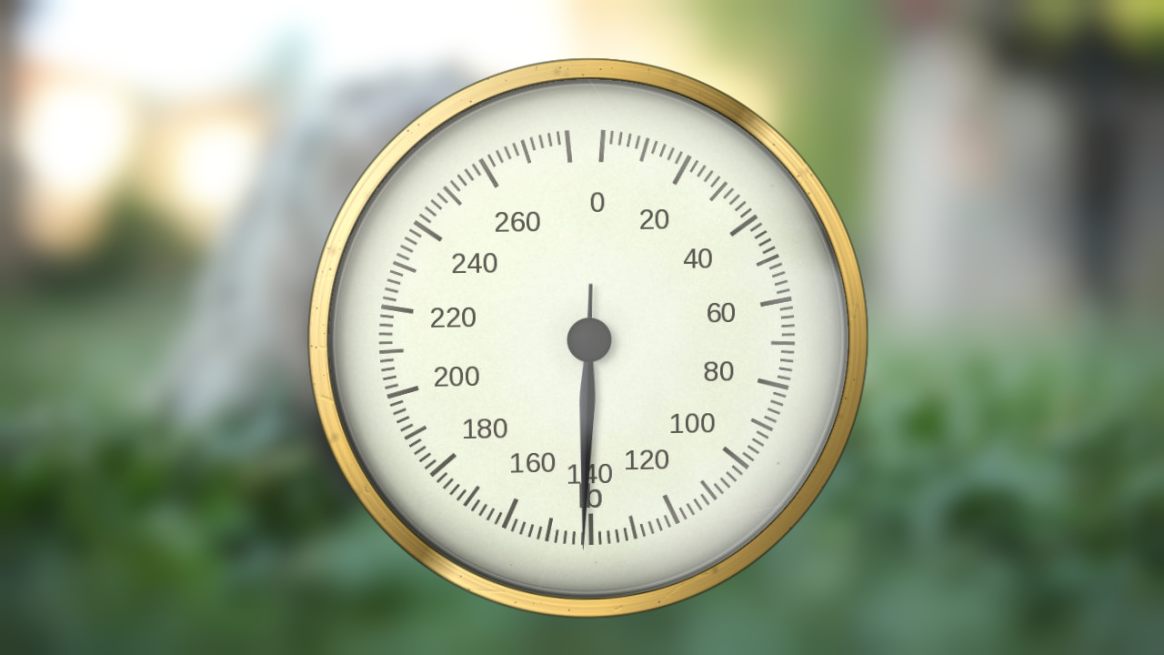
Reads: 142; lb
